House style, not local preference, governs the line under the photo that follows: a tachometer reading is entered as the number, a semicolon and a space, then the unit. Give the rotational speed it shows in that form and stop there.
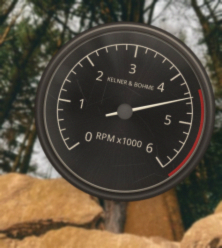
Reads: 4500; rpm
